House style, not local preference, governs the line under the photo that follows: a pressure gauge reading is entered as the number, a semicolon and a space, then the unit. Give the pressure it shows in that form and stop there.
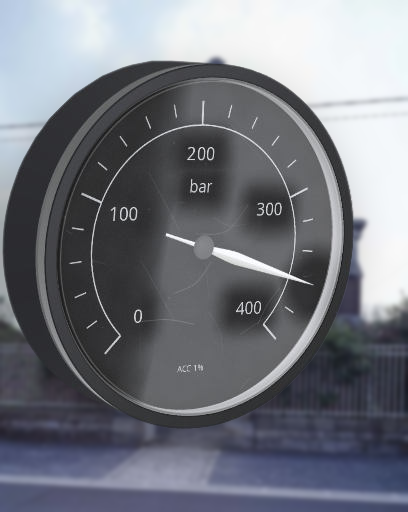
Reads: 360; bar
